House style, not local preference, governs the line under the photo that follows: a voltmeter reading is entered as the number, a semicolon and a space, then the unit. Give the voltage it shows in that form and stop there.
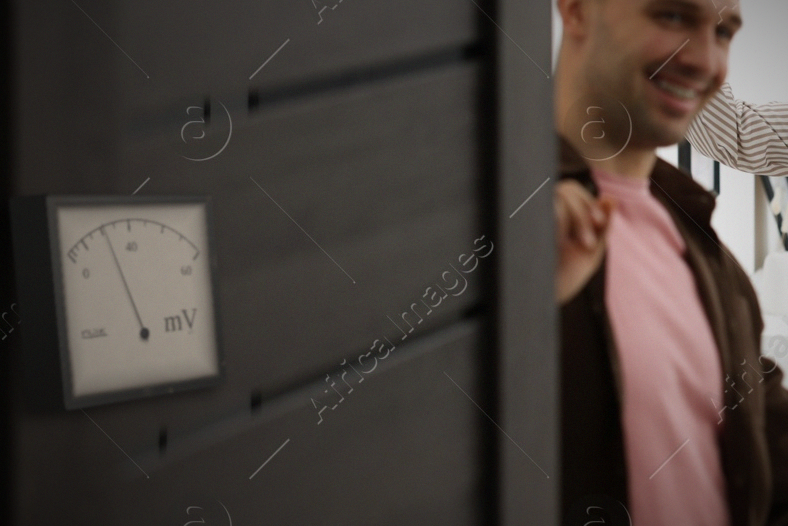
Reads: 30; mV
